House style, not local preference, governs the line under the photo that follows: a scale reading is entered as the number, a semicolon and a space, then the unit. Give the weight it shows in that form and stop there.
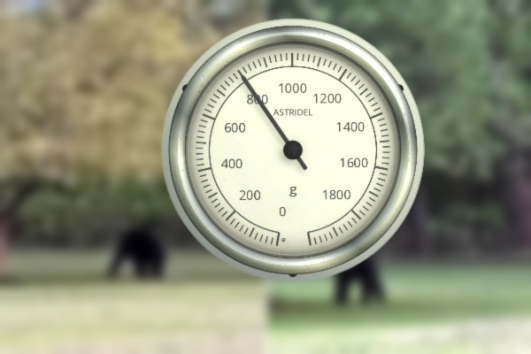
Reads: 800; g
